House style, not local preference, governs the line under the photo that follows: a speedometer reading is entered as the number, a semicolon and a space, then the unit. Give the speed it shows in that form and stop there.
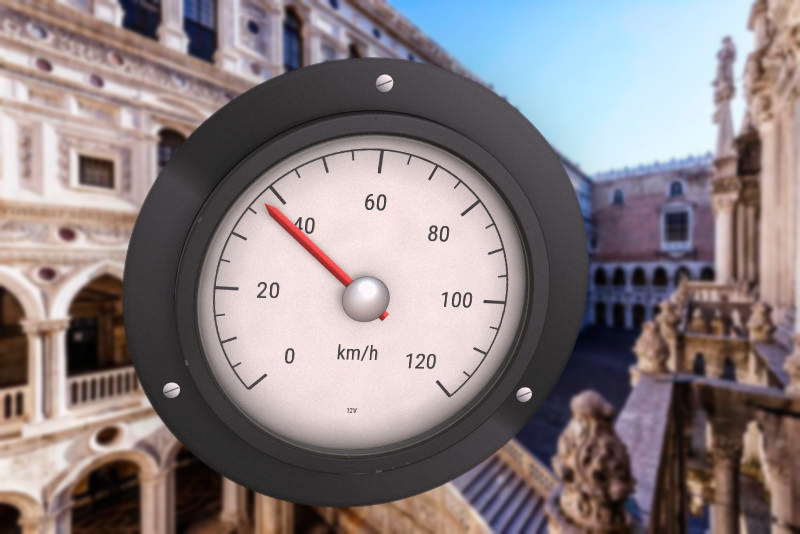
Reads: 37.5; km/h
